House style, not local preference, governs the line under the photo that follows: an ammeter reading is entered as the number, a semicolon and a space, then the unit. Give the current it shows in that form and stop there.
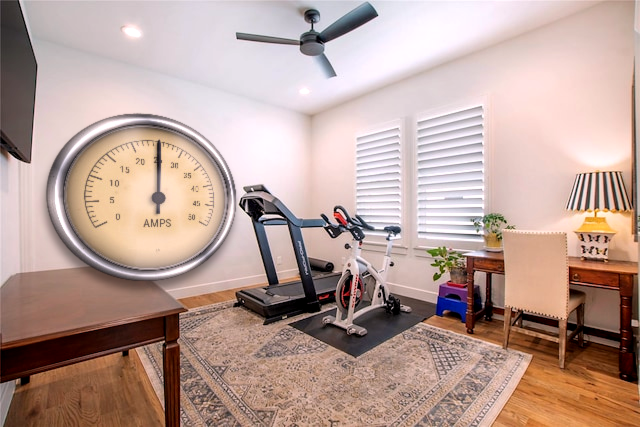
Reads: 25; A
